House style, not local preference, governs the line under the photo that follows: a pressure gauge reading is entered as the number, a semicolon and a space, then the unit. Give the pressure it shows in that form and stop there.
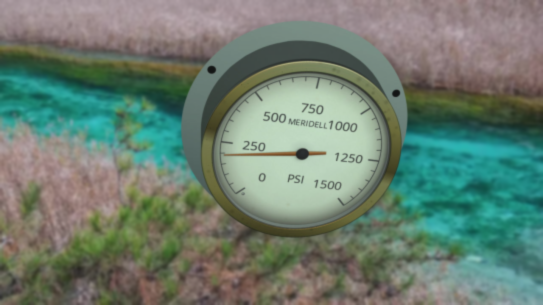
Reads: 200; psi
